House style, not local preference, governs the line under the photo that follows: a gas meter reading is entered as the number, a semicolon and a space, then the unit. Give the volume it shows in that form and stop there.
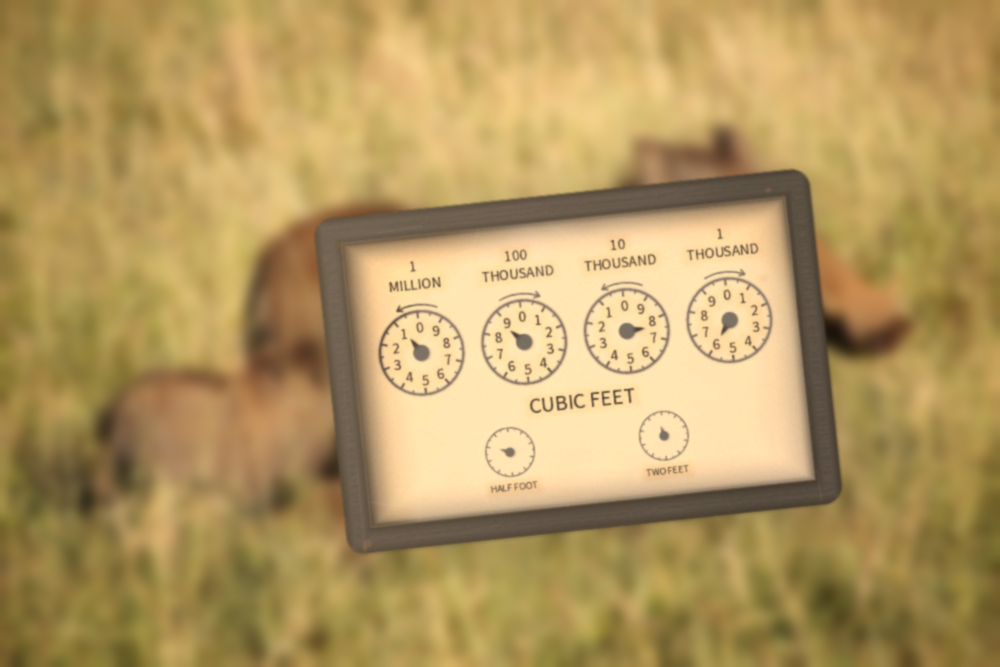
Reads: 87600; ft³
